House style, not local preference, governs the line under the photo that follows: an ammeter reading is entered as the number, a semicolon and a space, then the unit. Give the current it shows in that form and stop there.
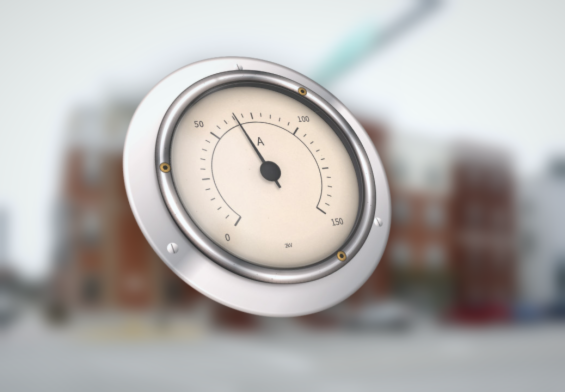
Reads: 65; A
